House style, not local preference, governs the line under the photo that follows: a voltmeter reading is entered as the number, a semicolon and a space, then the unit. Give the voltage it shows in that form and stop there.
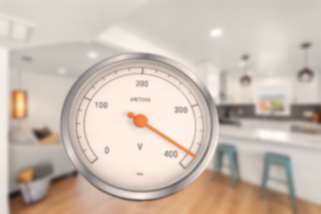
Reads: 380; V
